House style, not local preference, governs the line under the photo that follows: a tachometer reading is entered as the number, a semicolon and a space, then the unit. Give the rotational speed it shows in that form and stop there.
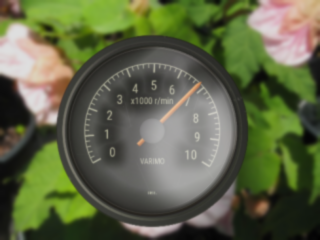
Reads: 6800; rpm
